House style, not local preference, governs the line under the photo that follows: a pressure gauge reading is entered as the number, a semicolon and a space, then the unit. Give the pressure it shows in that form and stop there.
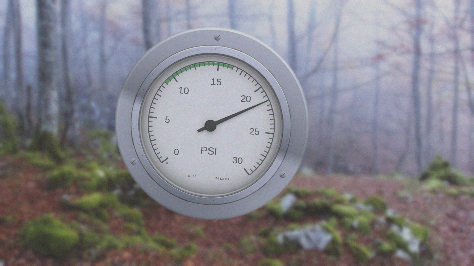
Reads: 21.5; psi
